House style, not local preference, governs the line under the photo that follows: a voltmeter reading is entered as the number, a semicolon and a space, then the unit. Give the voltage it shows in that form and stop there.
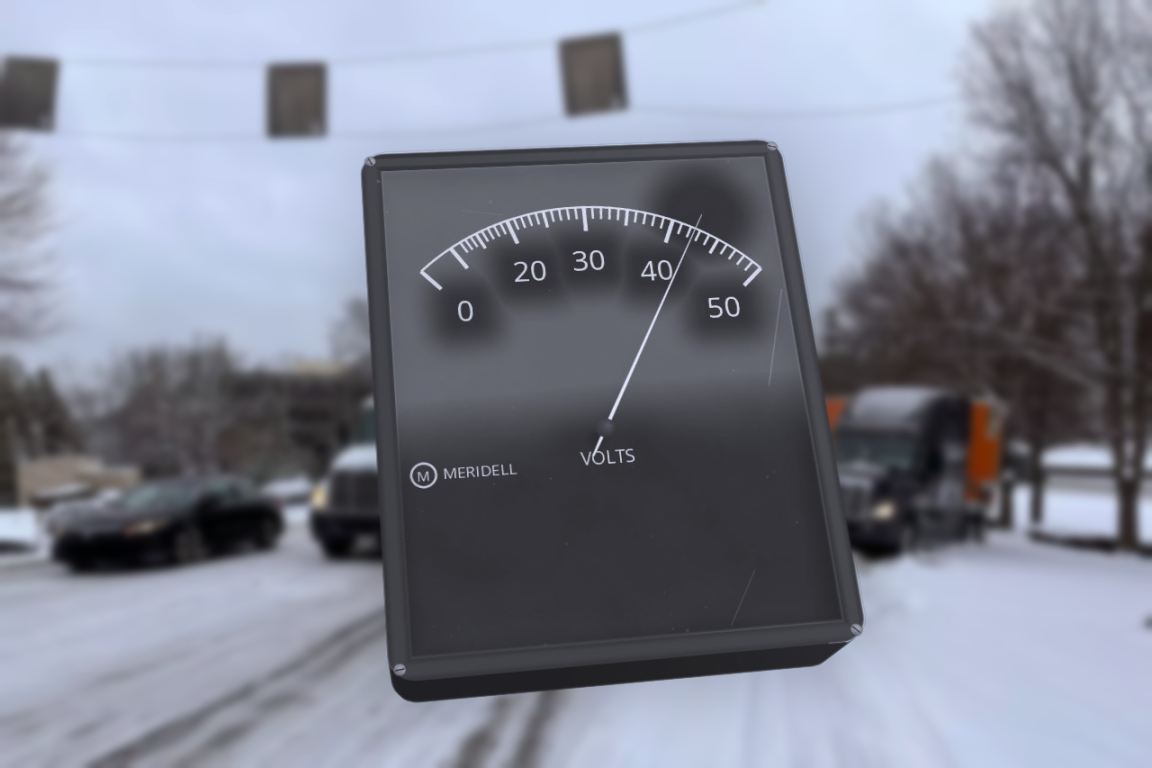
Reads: 42.5; V
